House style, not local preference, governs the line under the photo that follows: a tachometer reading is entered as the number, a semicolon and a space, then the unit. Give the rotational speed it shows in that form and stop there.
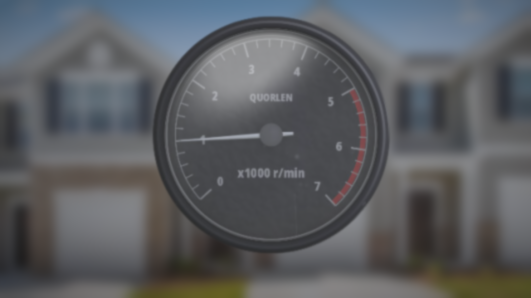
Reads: 1000; rpm
